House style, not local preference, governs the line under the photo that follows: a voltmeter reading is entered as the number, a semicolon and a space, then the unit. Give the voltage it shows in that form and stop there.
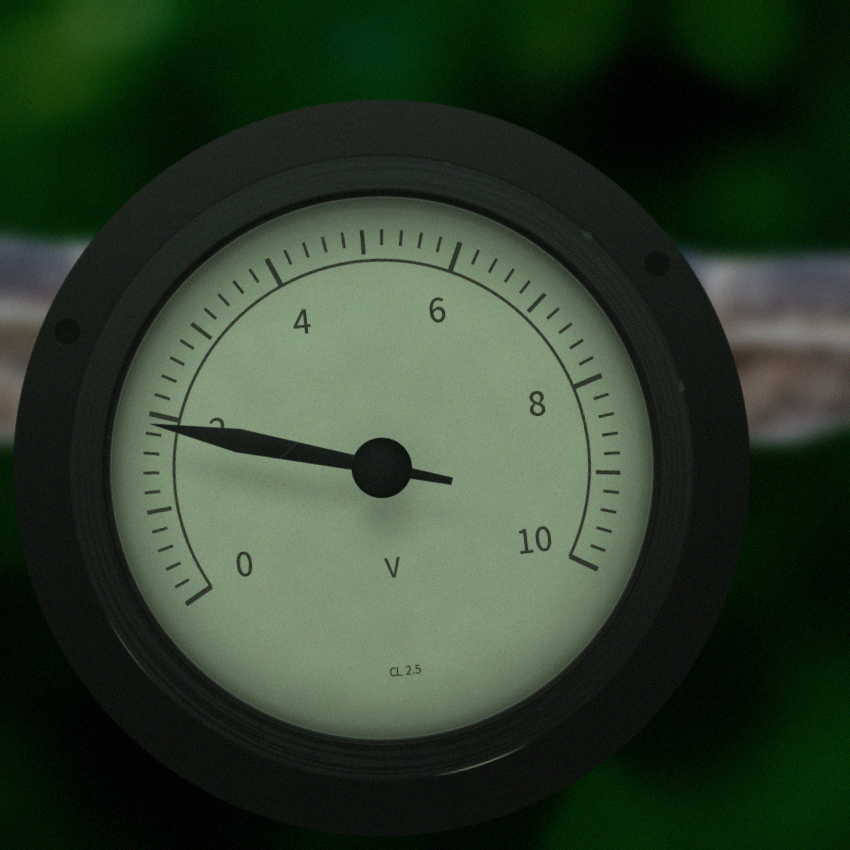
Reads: 1.9; V
